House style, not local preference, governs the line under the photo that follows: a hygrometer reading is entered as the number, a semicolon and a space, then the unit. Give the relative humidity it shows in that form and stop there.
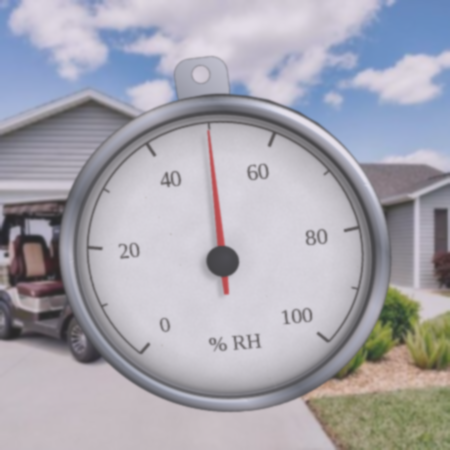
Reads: 50; %
